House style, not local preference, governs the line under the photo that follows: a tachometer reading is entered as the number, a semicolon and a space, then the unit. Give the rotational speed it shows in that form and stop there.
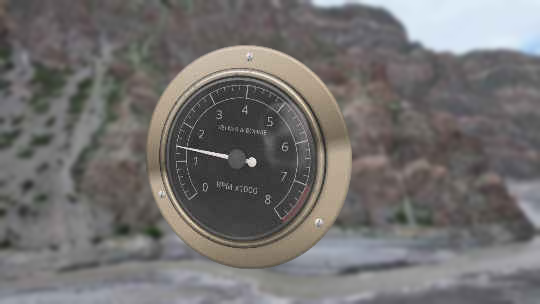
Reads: 1400; rpm
